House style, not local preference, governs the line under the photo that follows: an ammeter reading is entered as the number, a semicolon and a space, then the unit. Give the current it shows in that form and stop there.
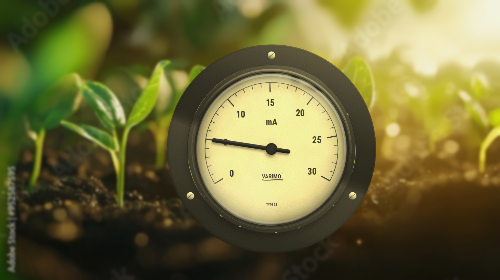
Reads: 5; mA
